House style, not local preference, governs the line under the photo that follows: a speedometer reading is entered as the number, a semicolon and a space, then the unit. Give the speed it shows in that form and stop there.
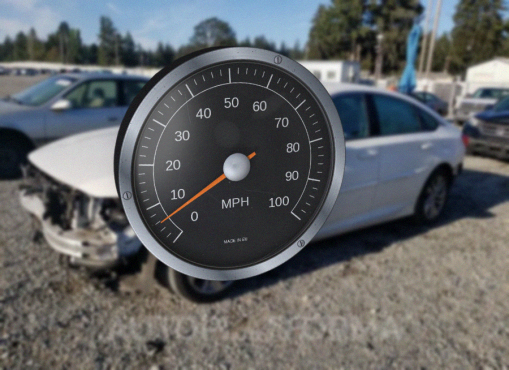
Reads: 6; mph
